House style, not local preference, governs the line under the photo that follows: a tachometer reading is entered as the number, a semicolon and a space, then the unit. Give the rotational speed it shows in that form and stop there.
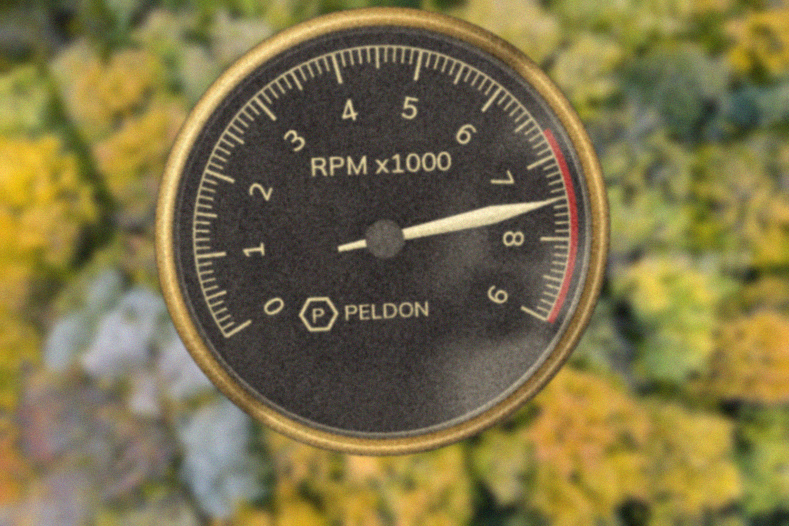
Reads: 7500; rpm
